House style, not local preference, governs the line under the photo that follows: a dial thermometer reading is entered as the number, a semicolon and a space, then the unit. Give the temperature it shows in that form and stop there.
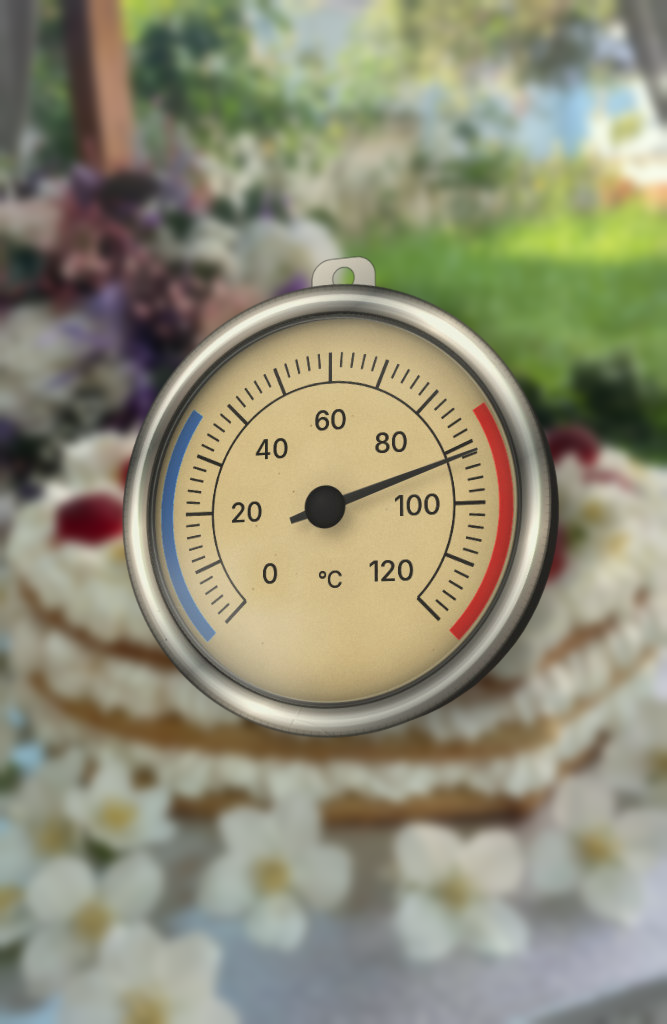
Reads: 92; °C
